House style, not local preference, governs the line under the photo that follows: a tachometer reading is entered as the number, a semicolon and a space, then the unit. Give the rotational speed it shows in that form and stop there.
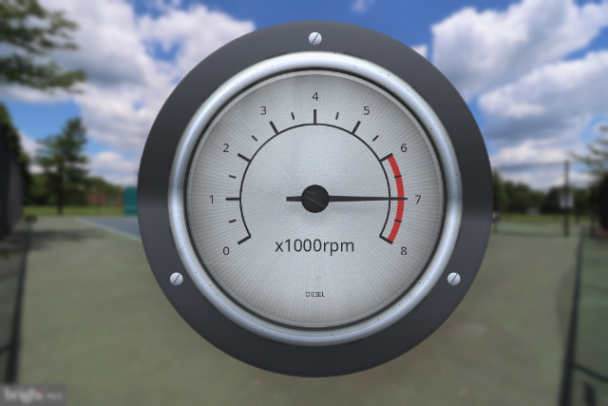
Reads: 7000; rpm
